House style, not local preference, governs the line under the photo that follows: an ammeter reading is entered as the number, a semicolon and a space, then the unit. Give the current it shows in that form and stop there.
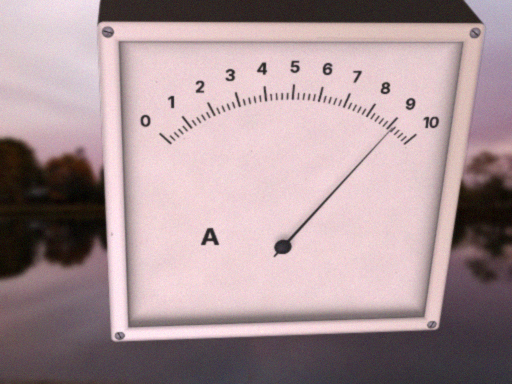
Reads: 9; A
